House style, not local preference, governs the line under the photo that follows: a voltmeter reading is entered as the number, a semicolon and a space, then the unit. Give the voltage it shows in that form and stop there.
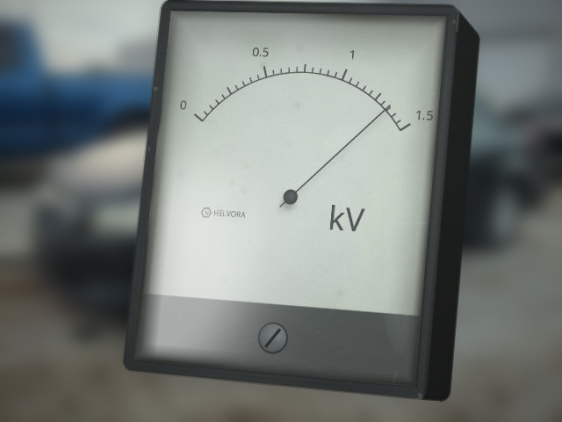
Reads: 1.35; kV
